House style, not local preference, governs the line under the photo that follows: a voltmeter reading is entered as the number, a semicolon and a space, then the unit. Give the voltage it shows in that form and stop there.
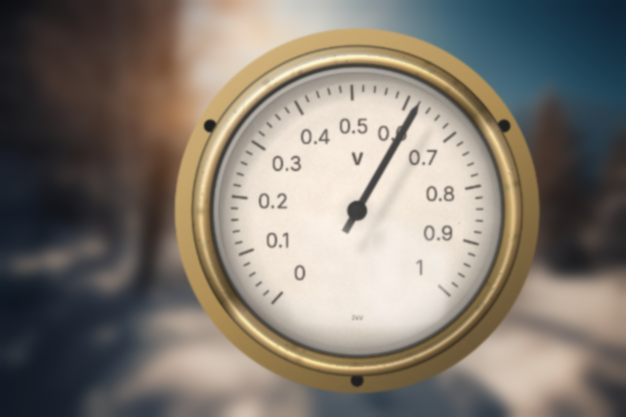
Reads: 0.62; V
